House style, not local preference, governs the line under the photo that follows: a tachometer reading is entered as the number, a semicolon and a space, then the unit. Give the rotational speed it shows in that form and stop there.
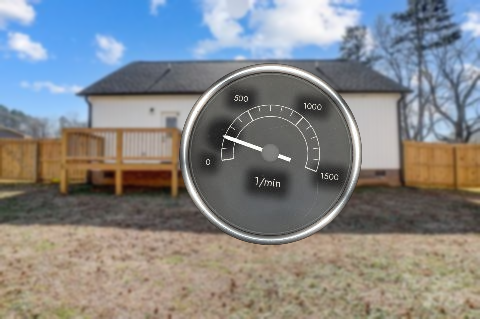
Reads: 200; rpm
